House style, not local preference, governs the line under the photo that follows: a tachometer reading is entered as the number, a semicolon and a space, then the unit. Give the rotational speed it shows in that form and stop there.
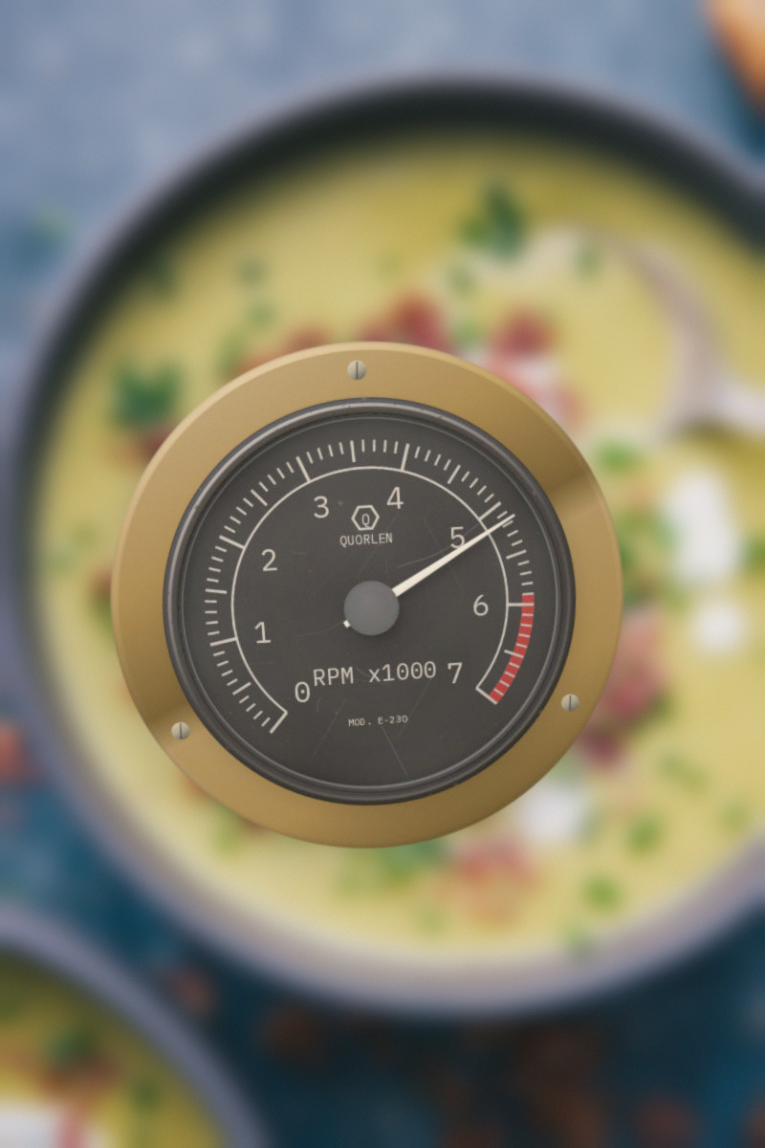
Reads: 5150; rpm
